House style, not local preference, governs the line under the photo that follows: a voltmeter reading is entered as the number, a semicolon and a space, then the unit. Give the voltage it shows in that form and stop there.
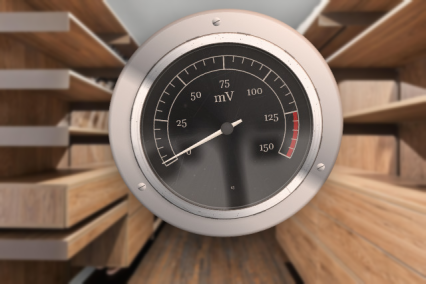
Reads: 2.5; mV
